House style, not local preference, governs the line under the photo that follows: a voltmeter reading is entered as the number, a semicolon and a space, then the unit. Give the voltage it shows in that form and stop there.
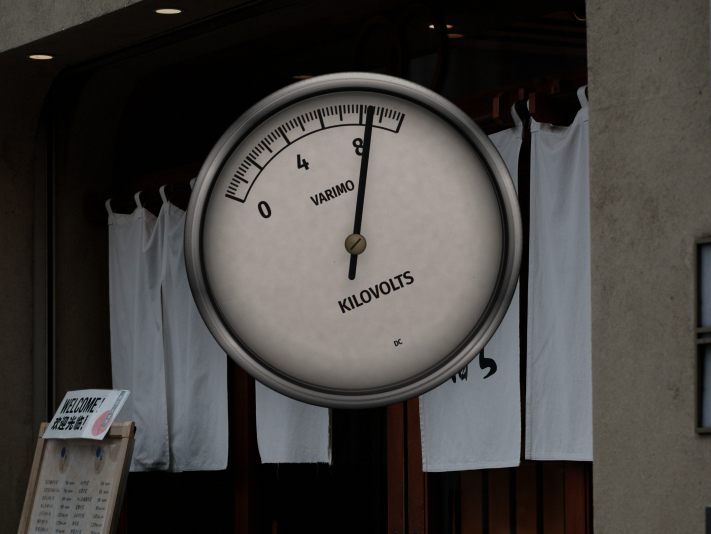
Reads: 8.4; kV
